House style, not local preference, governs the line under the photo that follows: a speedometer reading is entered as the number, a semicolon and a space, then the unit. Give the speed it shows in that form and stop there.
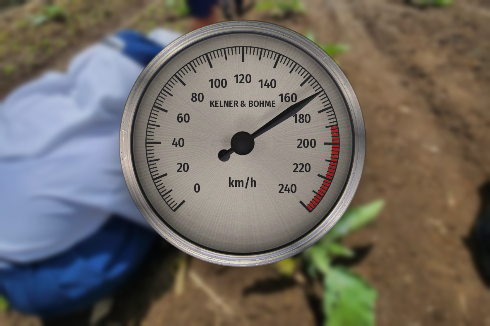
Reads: 170; km/h
